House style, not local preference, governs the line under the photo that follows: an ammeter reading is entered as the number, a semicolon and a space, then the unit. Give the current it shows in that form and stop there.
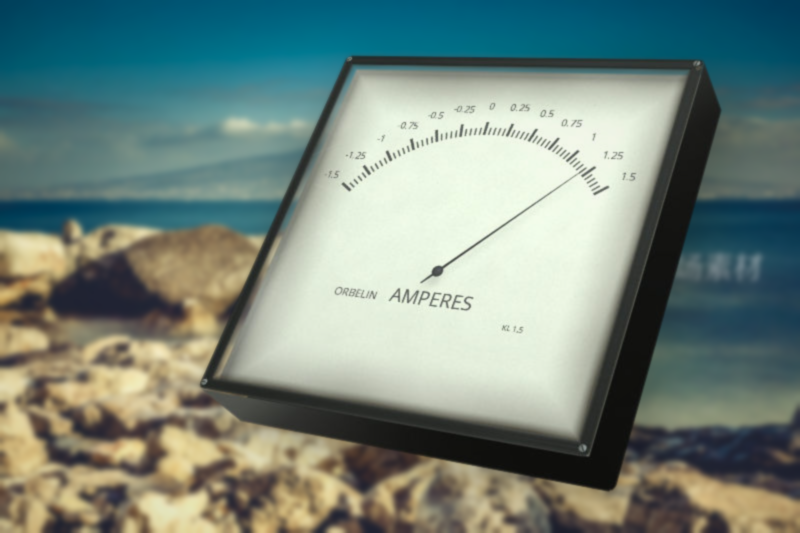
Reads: 1.25; A
